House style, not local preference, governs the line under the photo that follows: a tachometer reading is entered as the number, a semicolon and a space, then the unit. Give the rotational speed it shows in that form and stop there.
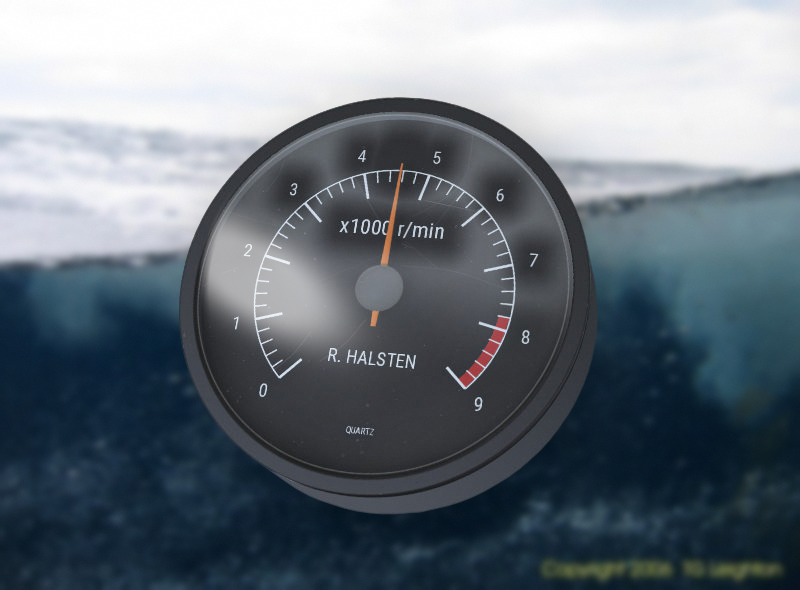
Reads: 4600; rpm
